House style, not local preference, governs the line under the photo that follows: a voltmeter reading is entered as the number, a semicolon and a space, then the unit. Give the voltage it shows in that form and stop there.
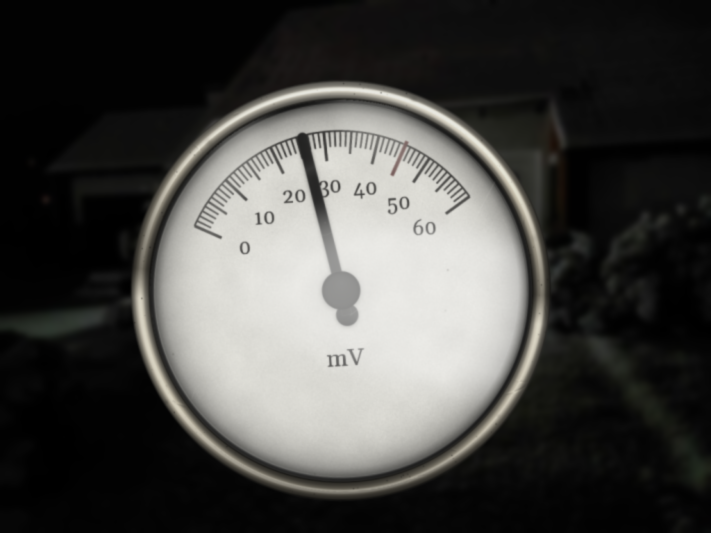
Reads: 26; mV
